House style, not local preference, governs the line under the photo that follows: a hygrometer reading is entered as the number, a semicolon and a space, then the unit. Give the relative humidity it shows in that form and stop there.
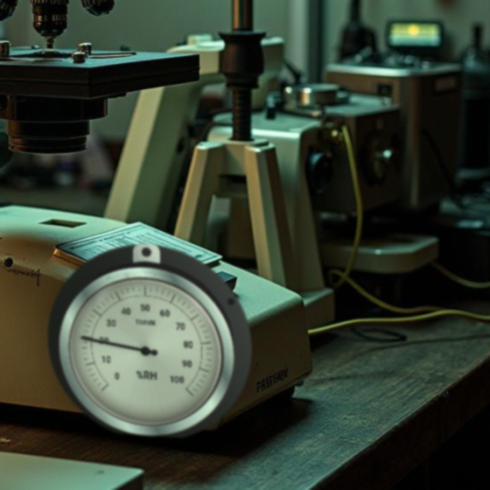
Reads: 20; %
